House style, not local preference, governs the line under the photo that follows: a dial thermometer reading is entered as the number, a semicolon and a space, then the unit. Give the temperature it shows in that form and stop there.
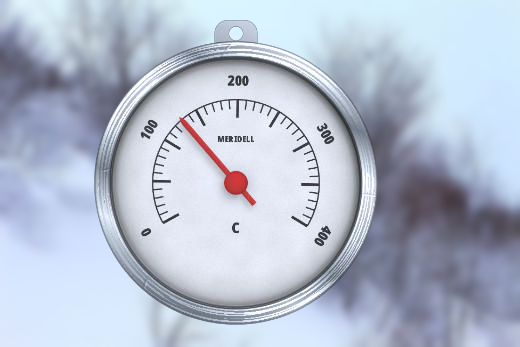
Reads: 130; °C
